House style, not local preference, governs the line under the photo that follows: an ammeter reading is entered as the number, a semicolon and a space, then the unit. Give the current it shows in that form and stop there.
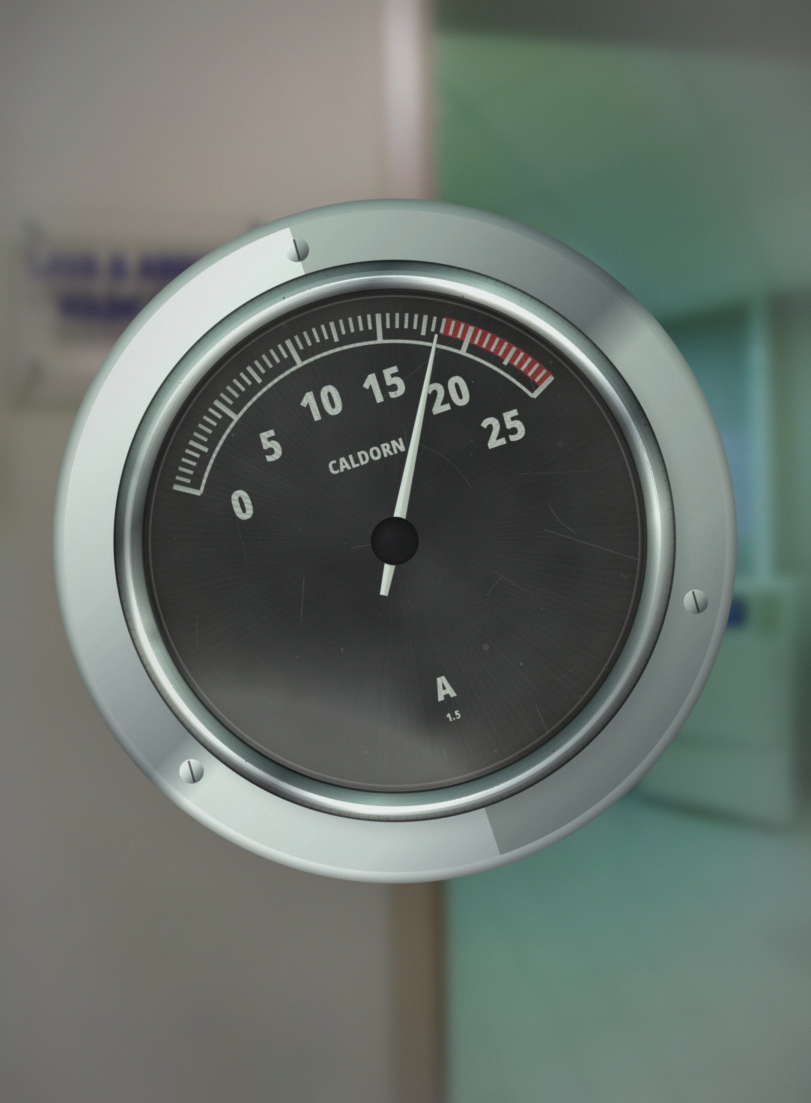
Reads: 18.25; A
